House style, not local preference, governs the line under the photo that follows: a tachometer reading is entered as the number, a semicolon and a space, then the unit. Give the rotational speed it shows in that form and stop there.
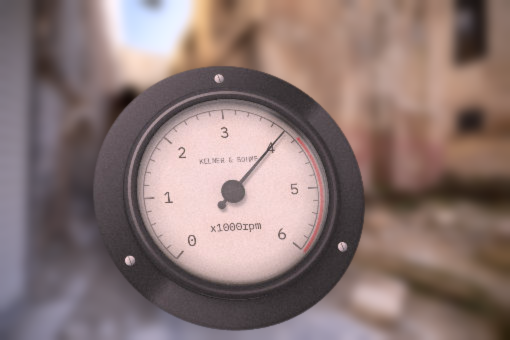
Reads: 4000; rpm
